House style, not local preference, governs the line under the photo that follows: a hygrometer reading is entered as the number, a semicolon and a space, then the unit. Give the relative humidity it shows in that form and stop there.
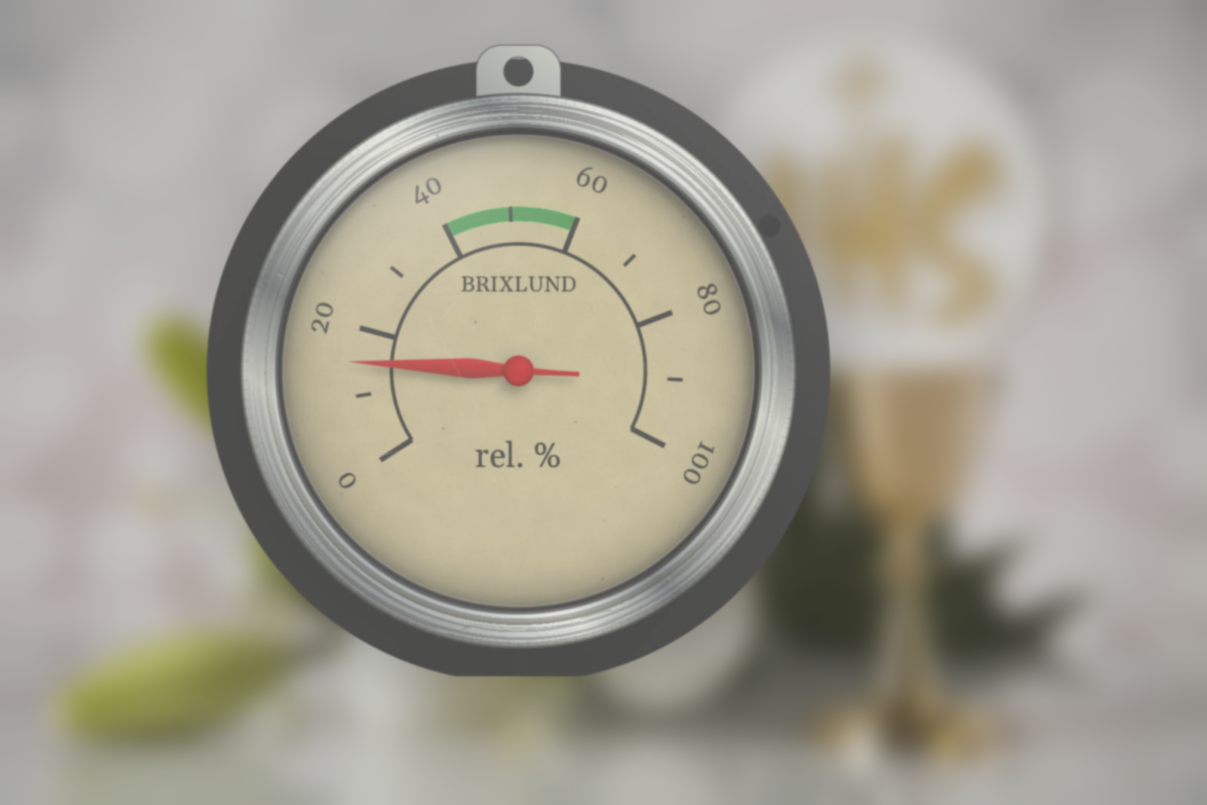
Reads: 15; %
